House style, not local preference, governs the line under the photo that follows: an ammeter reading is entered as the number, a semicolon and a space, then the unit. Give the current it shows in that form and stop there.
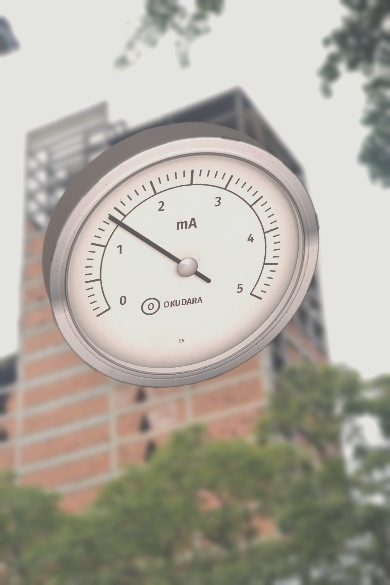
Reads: 1.4; mA
